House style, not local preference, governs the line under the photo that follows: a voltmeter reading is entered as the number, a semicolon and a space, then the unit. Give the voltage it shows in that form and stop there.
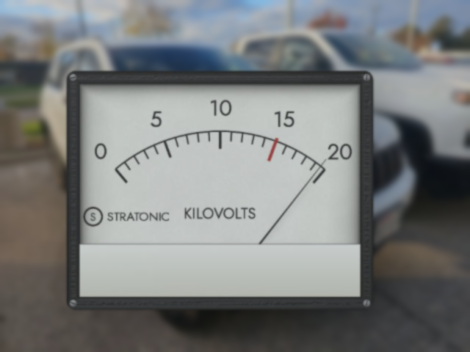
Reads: 19.5; kV
